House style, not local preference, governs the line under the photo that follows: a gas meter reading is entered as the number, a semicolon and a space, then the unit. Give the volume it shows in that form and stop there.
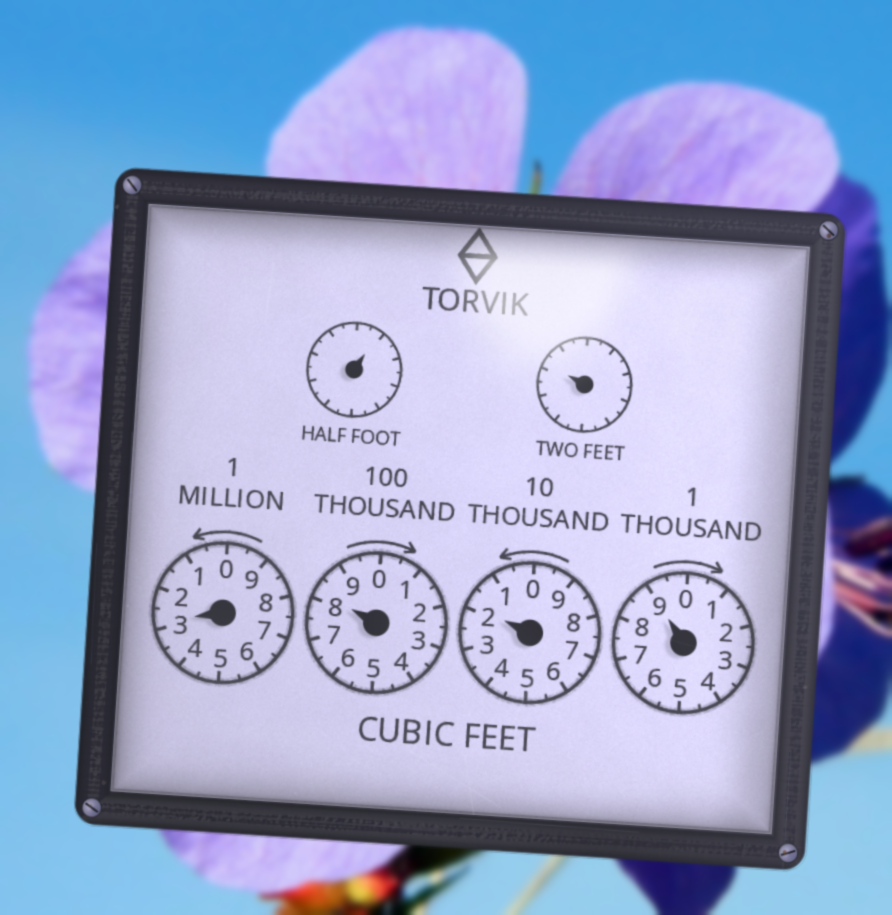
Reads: 281900; ft³
